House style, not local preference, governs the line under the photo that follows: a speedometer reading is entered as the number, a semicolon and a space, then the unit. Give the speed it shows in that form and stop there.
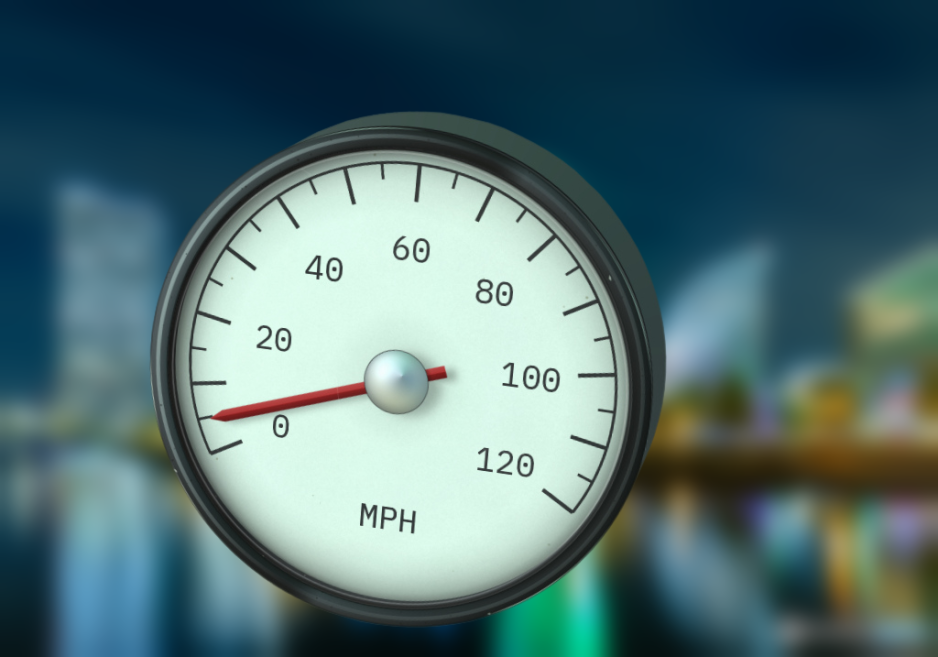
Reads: 5; mph
